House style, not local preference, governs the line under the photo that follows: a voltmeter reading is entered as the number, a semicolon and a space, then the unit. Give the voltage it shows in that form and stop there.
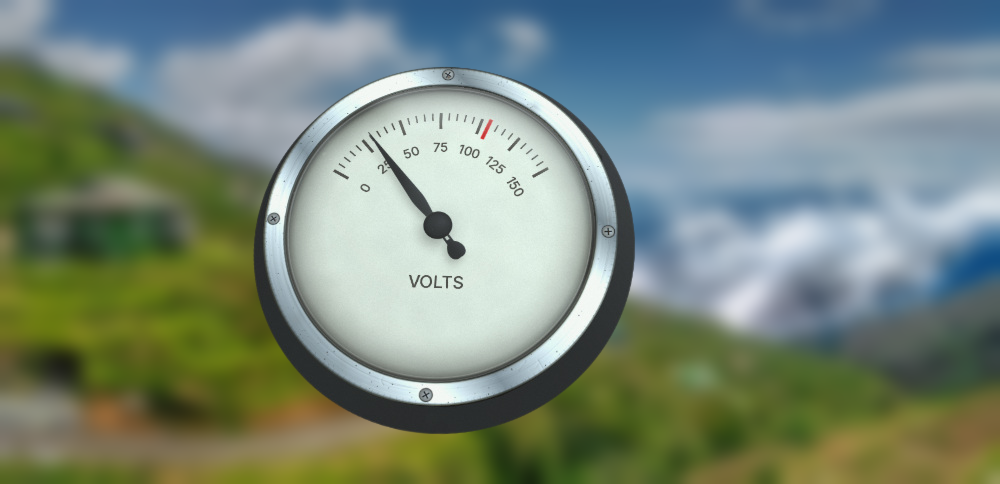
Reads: 30; V
